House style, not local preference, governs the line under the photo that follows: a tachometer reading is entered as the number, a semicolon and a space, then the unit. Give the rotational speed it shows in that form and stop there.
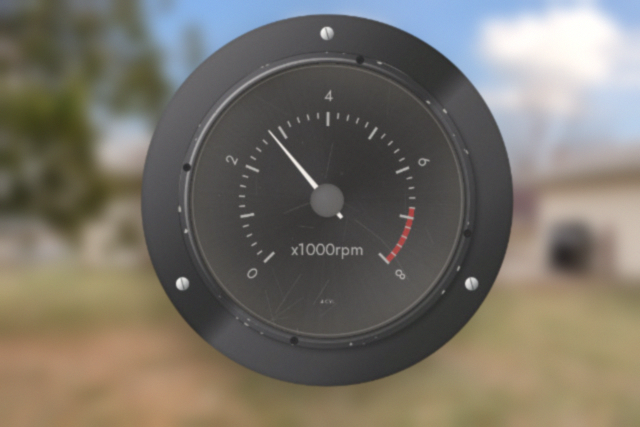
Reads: 2800; rpm
